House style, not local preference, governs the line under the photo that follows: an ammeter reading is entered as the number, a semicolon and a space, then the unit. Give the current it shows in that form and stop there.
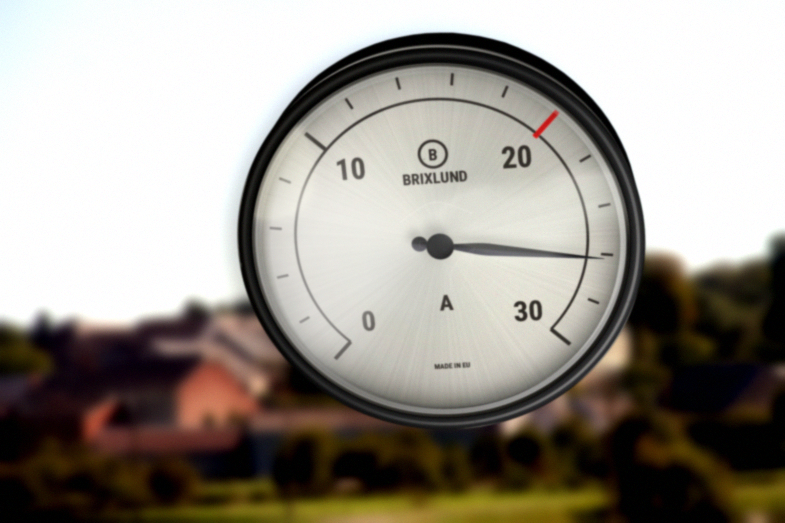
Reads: 26; A
